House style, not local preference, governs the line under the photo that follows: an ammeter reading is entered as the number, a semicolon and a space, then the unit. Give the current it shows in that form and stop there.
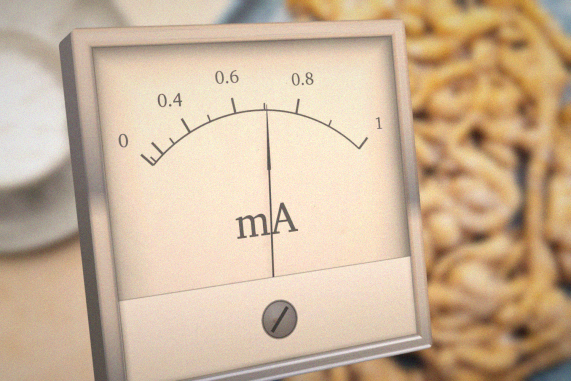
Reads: 0.7; mA
